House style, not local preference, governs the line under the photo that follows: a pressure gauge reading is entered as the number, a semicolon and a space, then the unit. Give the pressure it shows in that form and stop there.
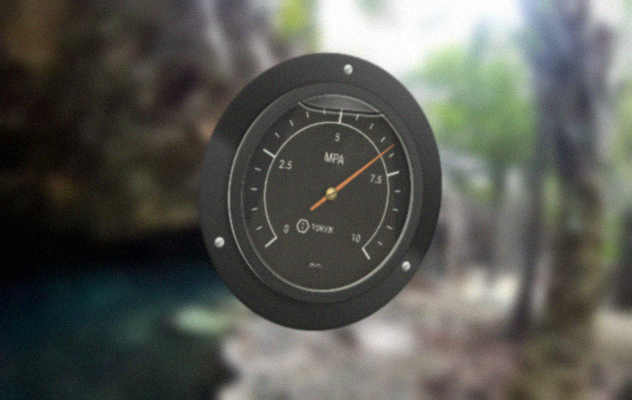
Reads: 6.75; MPa
